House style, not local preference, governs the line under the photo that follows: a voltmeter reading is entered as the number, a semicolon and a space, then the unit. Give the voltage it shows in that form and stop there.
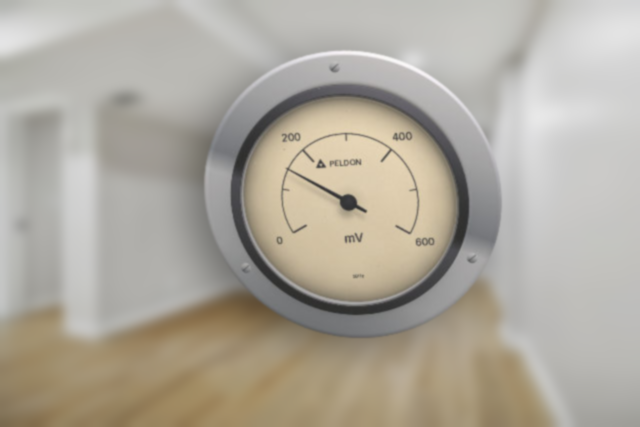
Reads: 150; mV
